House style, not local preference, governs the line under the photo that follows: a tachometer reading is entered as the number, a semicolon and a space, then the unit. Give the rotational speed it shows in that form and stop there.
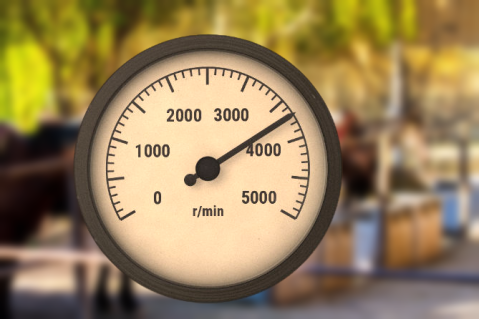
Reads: 3700; rpm
